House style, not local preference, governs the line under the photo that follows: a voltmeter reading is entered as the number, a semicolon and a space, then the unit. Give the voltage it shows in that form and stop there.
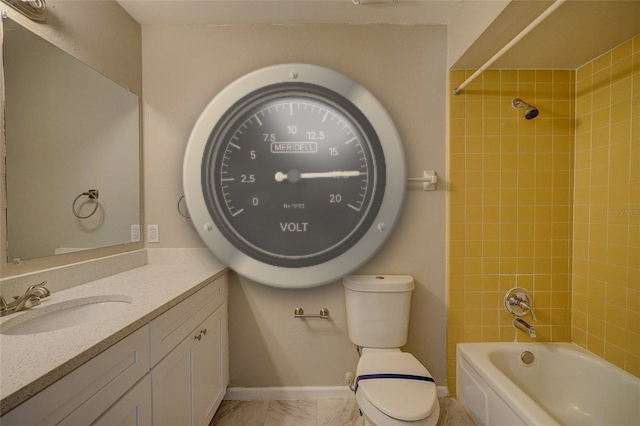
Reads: 17.5; V
